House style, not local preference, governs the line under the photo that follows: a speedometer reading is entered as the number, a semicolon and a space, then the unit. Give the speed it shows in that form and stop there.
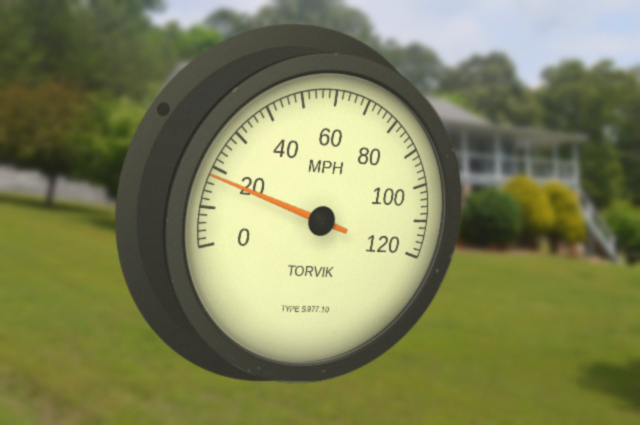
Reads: 18; mph
